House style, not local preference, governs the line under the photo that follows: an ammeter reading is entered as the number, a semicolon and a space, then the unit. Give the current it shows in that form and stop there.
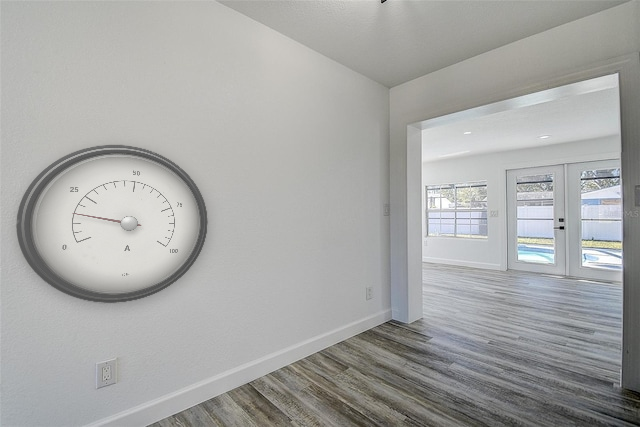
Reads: 15; A
